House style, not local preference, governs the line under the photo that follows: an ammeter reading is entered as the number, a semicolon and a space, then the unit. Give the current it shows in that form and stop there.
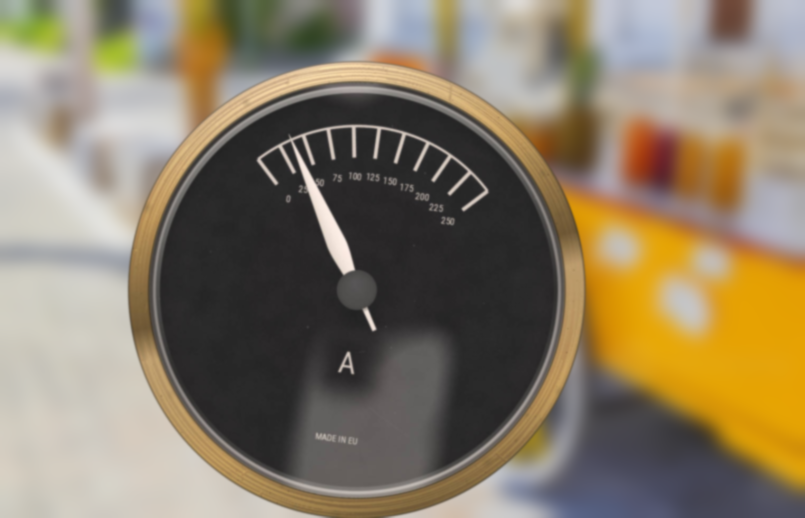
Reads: 37.5; A
